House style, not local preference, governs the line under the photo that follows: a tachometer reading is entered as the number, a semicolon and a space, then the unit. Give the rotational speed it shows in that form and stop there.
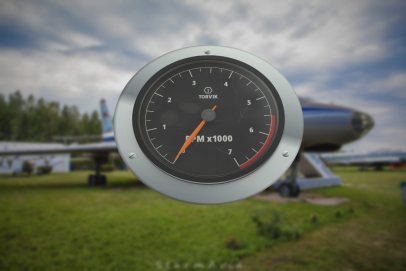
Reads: 0; rpm
